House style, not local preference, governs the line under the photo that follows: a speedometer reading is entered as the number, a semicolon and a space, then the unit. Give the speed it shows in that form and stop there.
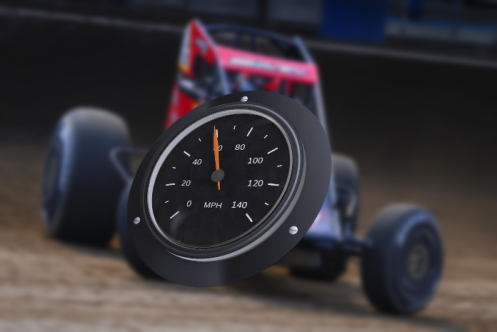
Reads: 60; mph
